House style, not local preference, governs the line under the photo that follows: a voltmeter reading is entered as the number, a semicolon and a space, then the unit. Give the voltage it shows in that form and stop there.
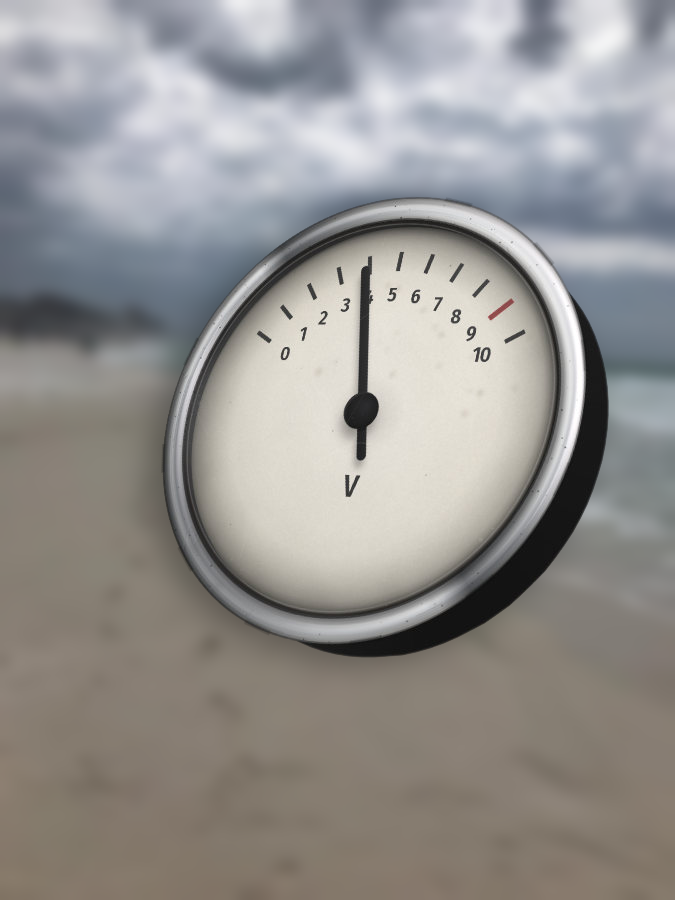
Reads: 4; V
